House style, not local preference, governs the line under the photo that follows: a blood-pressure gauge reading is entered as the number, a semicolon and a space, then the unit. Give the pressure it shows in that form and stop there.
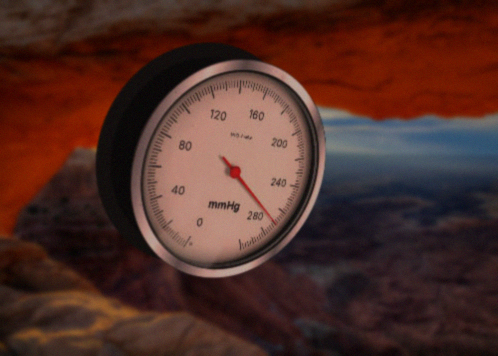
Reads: 270; mmHg
